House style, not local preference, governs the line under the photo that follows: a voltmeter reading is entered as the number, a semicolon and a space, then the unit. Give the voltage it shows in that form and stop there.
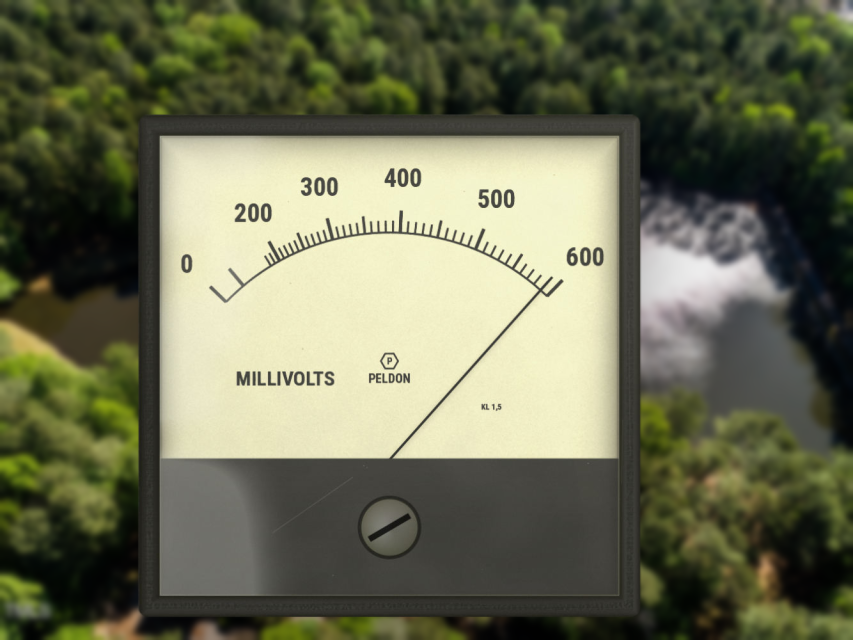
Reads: 590; mV
